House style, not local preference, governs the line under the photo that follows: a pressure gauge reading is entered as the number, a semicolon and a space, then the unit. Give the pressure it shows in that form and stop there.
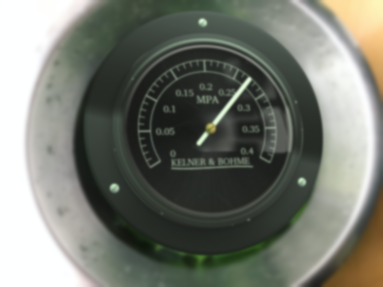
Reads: 0.27; MPa
